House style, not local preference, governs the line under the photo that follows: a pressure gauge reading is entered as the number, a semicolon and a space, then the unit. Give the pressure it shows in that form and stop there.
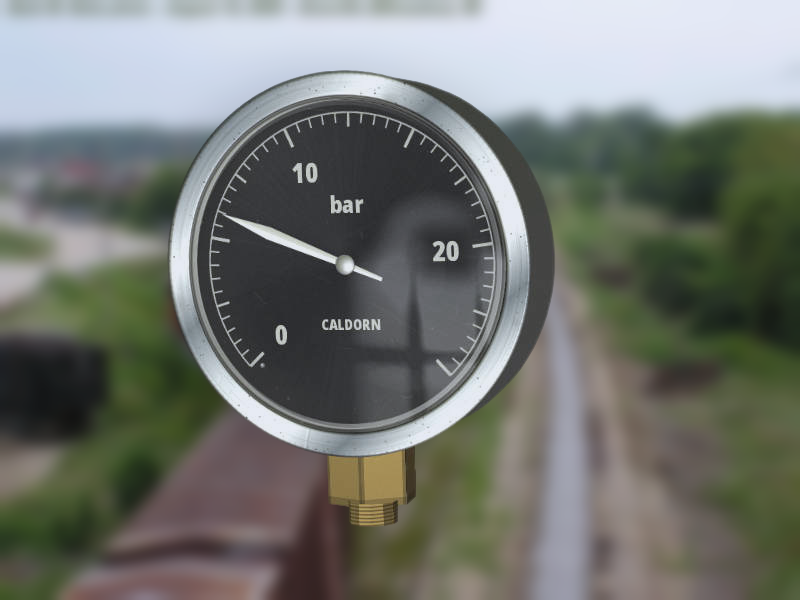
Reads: 6; bar
